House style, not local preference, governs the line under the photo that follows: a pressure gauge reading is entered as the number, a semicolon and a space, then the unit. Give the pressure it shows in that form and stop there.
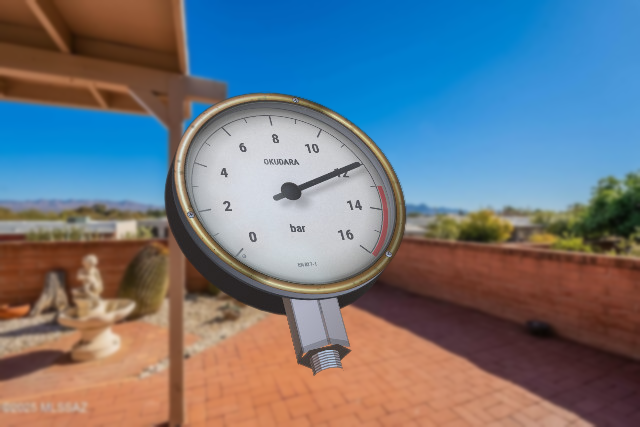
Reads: 12; bar
